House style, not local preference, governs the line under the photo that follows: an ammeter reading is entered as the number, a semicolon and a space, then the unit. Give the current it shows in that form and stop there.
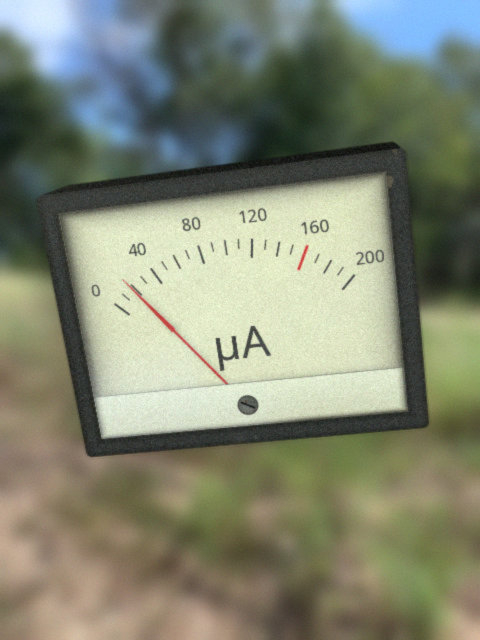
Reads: 20; µA
